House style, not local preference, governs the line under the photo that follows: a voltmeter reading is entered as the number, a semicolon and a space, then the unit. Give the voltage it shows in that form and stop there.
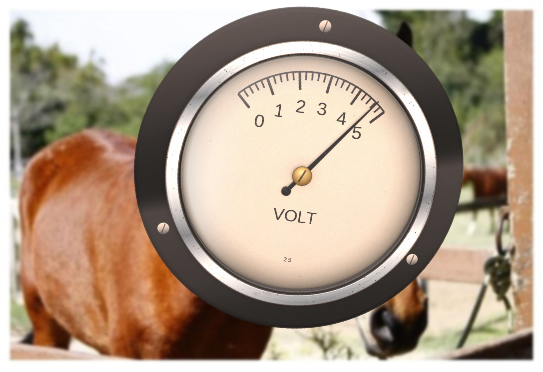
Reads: 4.6; V
